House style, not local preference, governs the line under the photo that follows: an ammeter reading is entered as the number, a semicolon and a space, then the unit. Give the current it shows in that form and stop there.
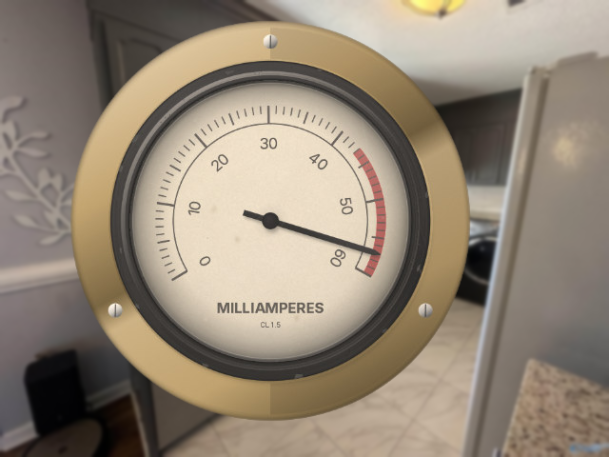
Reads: 57; mA
